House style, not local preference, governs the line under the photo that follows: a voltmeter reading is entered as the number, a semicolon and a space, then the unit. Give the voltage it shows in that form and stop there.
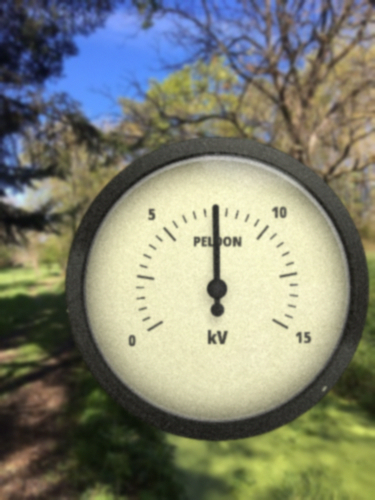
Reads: 7.5; kV
